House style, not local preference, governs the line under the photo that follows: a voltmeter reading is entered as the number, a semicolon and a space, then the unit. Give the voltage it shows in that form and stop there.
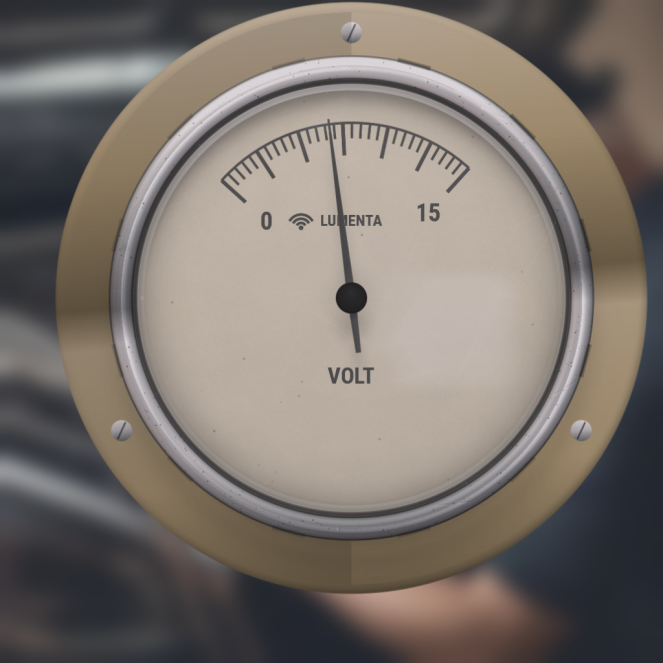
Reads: 6.75; V
